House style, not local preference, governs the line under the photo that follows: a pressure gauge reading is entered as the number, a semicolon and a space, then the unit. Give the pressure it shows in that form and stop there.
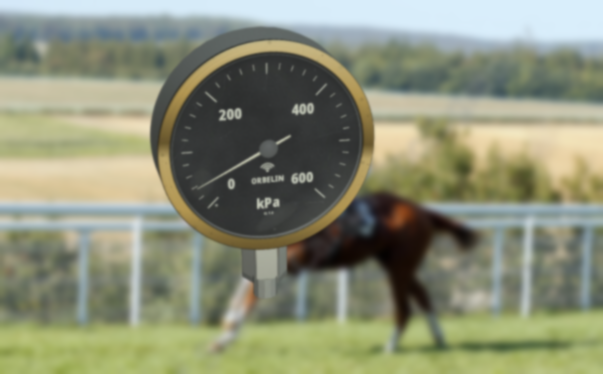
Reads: 40; kPa
